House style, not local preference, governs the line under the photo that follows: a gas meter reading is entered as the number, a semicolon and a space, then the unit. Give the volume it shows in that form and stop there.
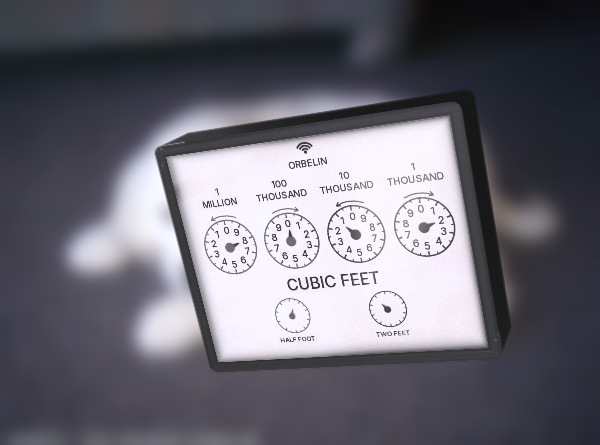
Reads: 801200; ft³
